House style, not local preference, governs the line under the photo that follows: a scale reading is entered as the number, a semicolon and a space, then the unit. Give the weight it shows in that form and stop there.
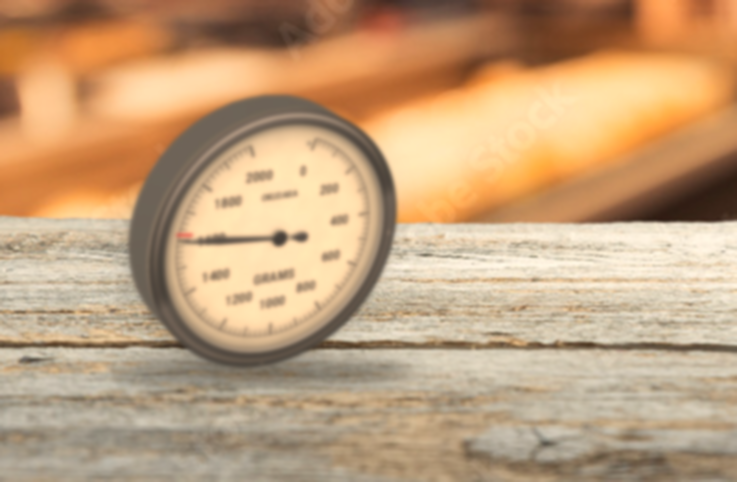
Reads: 1600; g
